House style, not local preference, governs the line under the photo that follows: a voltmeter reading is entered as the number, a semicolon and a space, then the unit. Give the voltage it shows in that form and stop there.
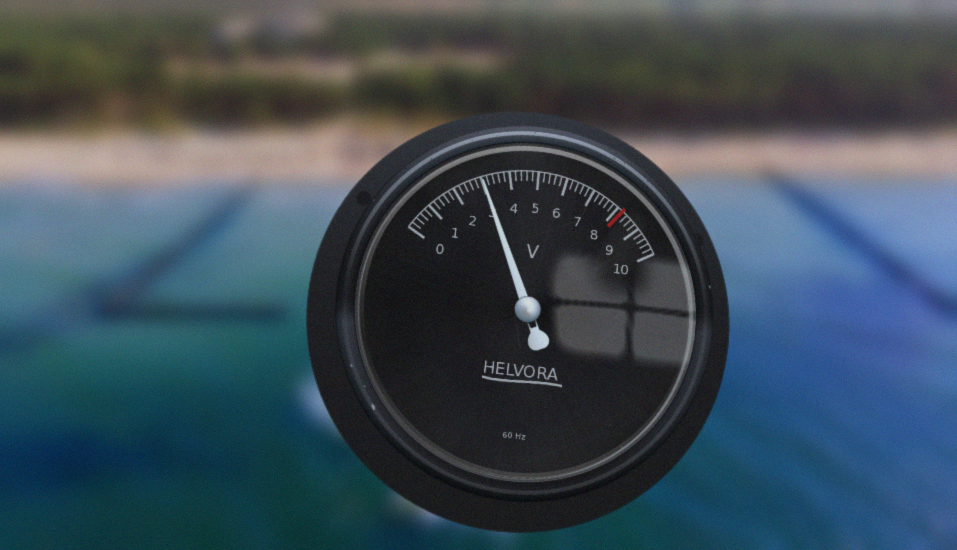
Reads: 3; V
